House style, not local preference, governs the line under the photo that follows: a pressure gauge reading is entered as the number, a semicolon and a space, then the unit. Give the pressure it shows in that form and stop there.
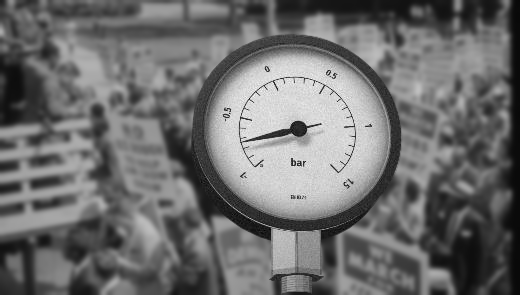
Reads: -0.75; bar
